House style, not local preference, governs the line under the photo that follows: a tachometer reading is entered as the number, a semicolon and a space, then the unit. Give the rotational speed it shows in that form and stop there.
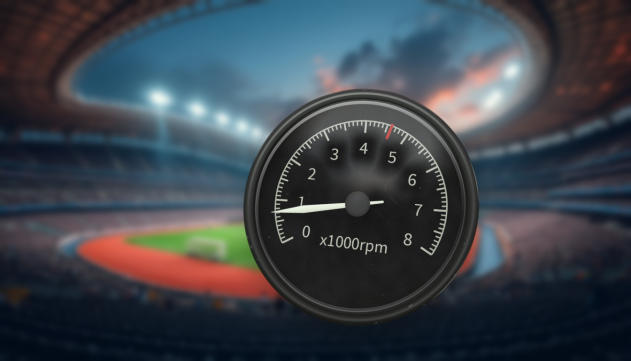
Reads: 700; rpm
